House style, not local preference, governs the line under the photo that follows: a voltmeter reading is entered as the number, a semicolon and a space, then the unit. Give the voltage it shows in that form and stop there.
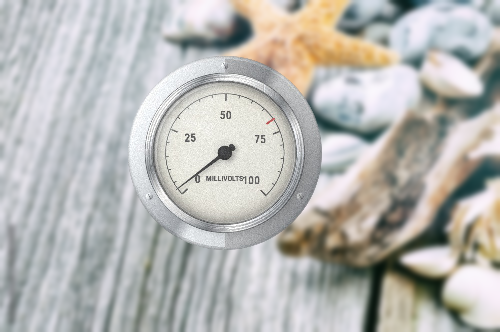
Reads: 2.5; mV
